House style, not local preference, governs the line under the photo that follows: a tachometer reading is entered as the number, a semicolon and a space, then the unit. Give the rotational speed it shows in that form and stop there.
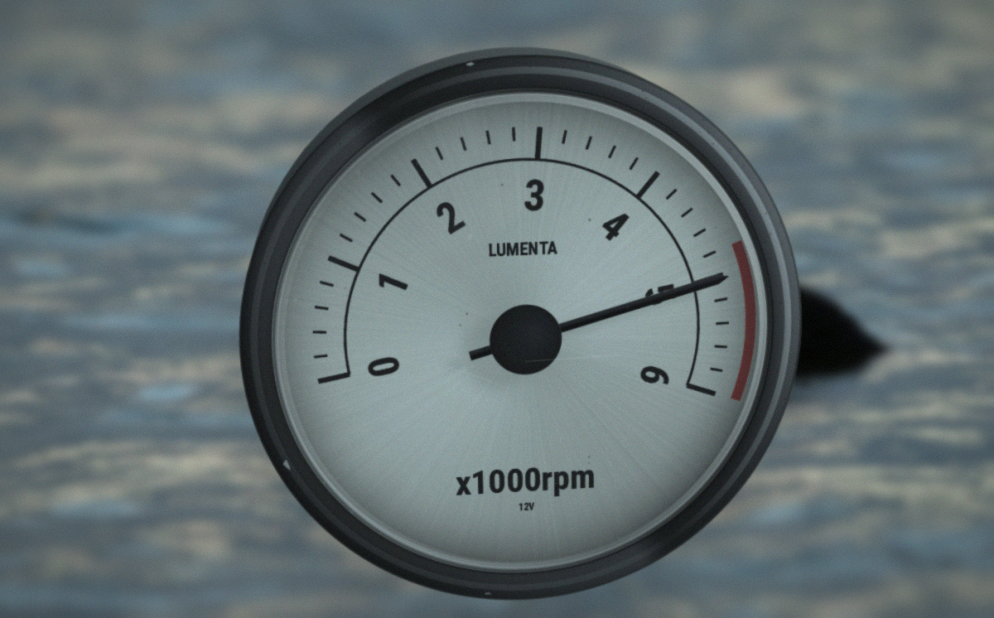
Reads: 5000; rpm
